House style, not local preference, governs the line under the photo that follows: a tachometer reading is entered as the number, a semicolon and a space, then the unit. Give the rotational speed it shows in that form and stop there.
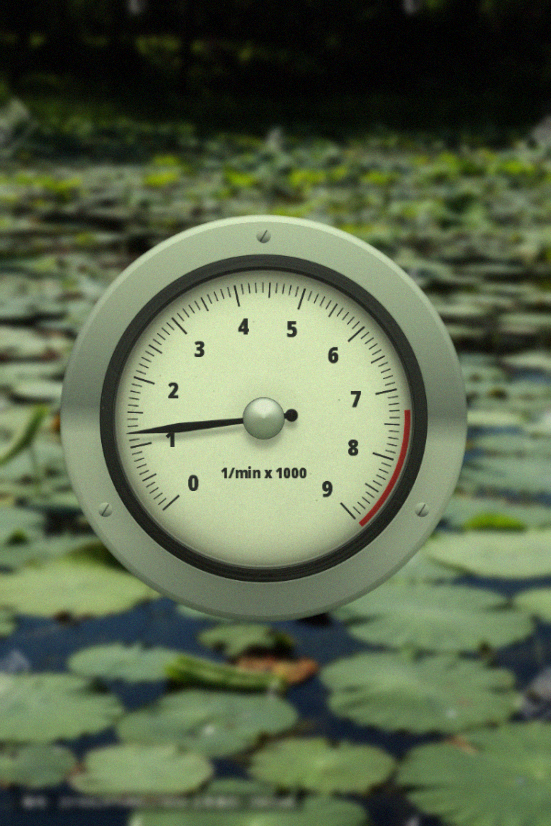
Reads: 1200; rpm
